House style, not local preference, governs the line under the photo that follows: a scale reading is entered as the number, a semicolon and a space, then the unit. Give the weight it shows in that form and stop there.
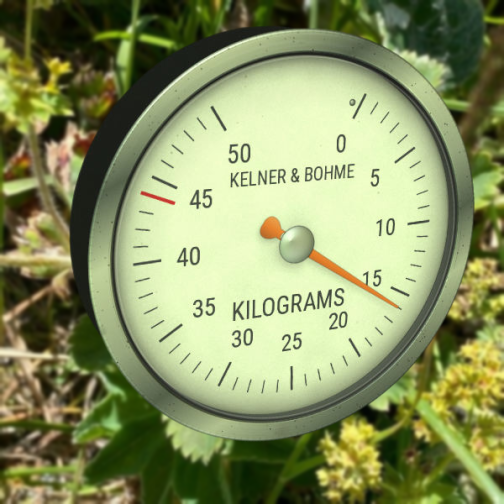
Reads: 16; kg
